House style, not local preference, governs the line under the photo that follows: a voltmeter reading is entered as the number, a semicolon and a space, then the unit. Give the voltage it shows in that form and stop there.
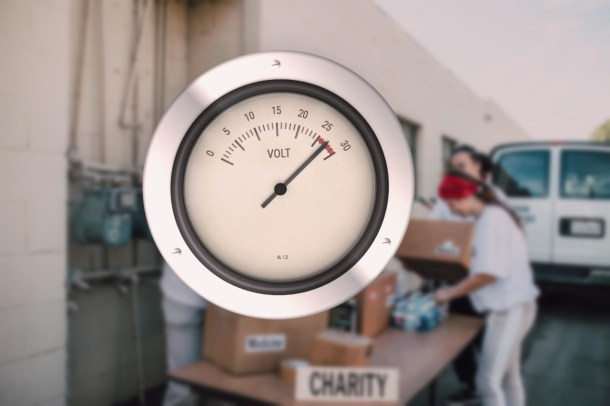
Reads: 27; V
